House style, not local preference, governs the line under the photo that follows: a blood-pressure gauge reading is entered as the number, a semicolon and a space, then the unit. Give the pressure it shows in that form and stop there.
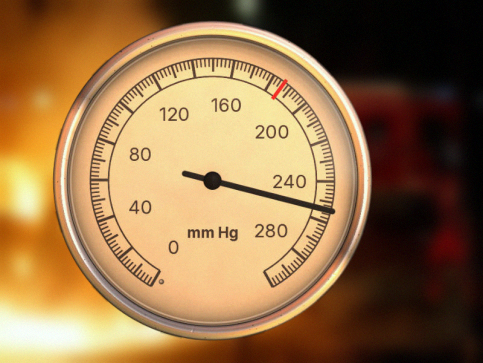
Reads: 254; mmHg
